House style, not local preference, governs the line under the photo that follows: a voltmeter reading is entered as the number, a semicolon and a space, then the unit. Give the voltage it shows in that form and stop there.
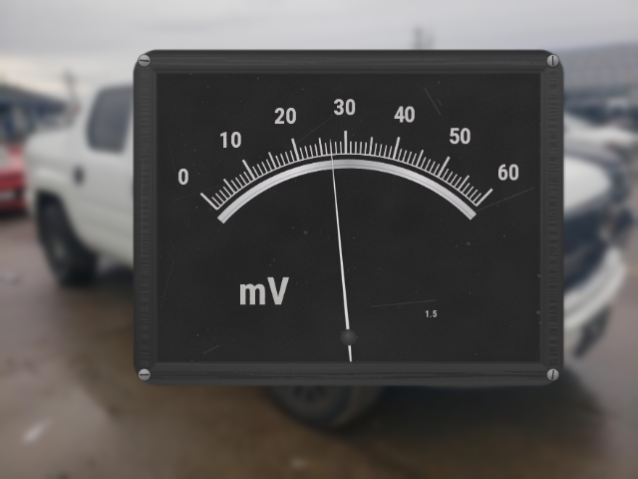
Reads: 27; mV
